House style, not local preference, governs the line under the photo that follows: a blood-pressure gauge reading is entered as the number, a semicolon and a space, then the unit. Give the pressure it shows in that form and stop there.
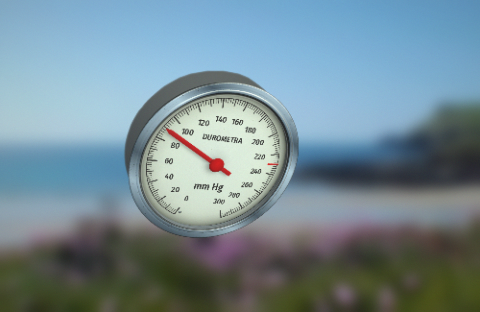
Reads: 90; mmHg
